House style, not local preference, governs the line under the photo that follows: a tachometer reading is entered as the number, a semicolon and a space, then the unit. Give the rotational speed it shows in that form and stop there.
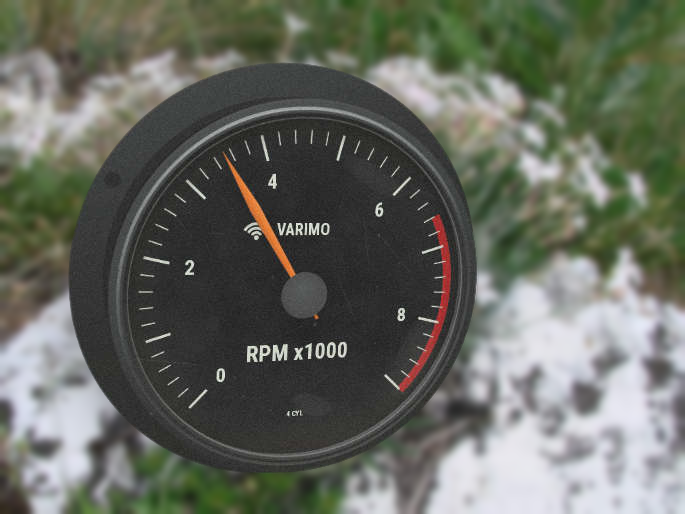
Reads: 3500; rpm
